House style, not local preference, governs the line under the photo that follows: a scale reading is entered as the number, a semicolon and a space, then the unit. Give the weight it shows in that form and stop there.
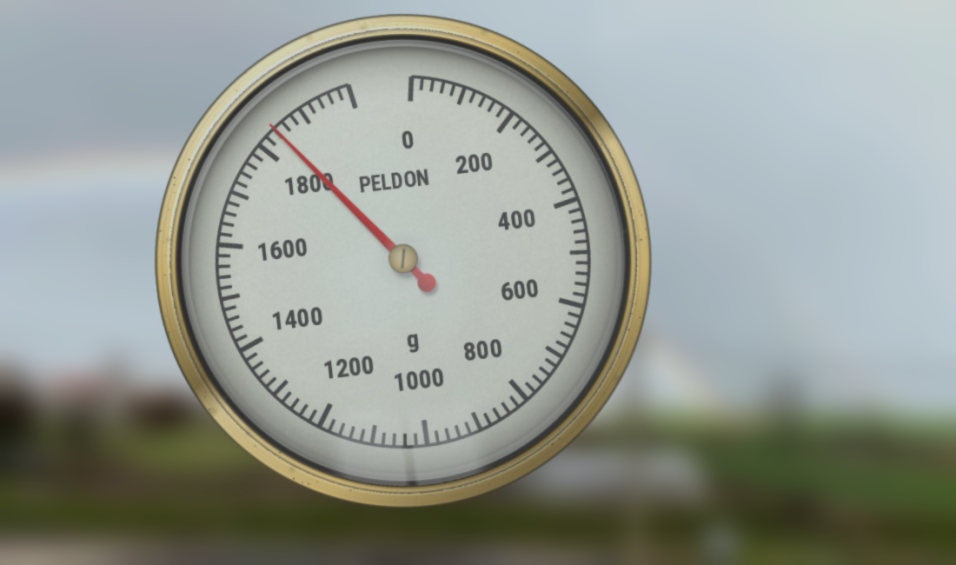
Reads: 1840; g
